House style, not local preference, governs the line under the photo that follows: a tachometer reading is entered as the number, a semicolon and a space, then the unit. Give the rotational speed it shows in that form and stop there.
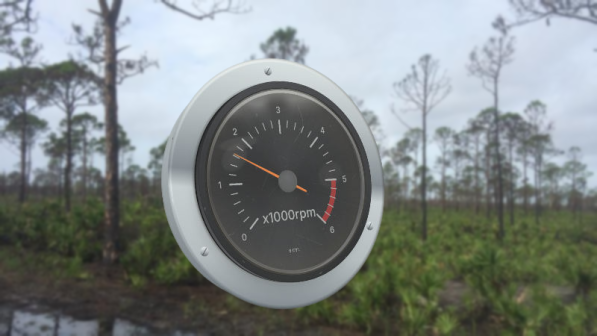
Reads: 1600; rpm
